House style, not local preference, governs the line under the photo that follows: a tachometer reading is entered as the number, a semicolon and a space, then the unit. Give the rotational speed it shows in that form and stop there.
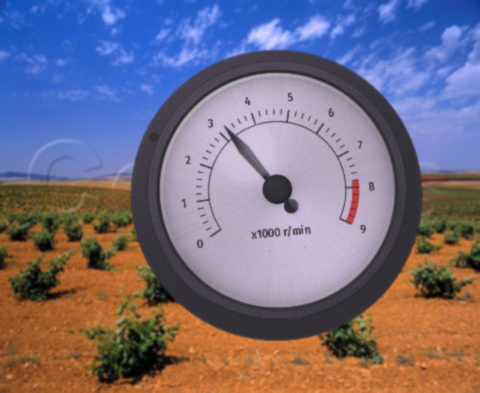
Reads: 3200; rpm
